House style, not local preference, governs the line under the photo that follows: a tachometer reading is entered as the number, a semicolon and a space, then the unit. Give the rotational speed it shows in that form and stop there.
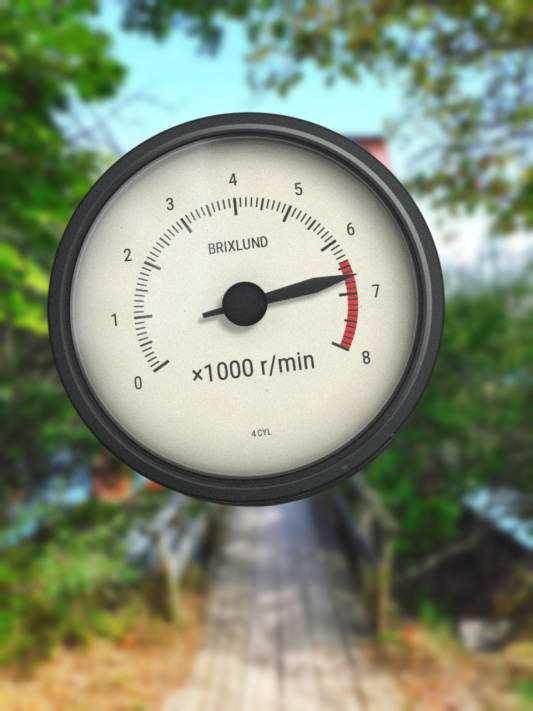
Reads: 6700; rpm
